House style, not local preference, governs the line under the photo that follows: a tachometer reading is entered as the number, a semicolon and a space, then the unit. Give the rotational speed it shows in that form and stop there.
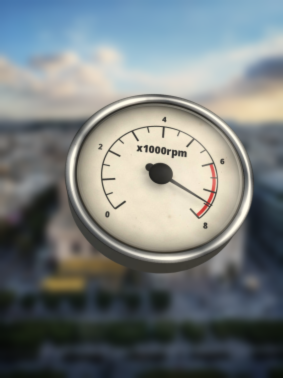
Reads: 7500; rpm
